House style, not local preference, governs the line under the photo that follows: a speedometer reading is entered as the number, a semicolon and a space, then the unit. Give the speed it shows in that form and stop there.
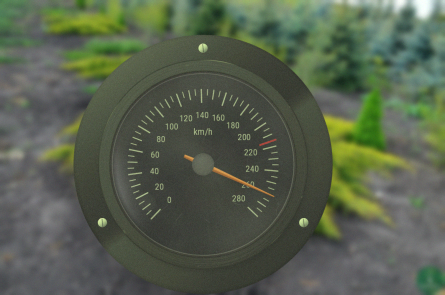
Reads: 260; km/h
